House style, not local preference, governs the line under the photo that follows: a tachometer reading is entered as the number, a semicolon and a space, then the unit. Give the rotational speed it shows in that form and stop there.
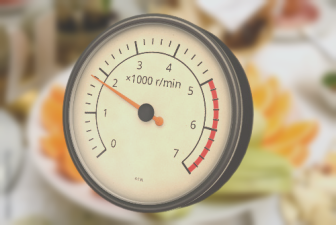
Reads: 1800; rpm
